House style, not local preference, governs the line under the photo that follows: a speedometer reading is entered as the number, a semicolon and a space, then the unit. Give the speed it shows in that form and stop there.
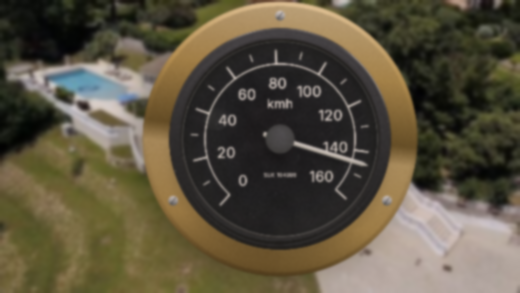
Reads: 145; km/h
